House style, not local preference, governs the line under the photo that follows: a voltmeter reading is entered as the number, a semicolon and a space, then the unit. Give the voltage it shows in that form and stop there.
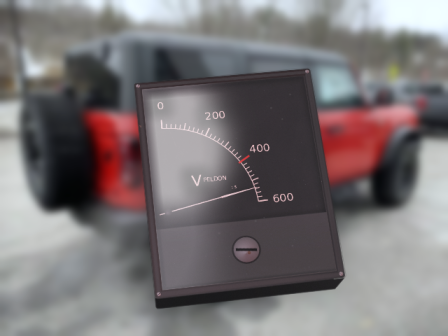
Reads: 540; V
